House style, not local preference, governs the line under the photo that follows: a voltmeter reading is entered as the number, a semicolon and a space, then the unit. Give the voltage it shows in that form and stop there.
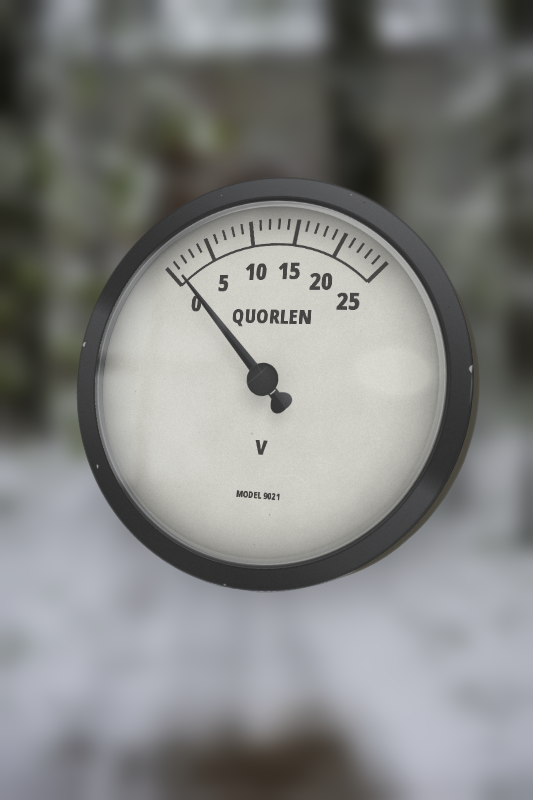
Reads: 1; V
